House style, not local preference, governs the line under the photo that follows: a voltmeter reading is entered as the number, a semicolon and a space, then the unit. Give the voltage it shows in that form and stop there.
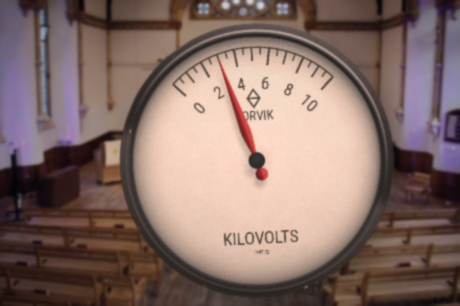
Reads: 3; kV
